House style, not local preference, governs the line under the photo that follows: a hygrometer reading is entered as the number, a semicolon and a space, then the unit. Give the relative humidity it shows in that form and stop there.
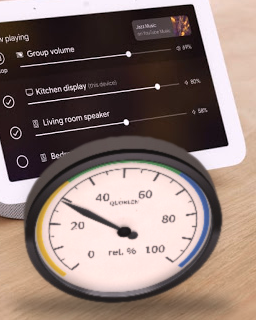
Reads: 30; %
